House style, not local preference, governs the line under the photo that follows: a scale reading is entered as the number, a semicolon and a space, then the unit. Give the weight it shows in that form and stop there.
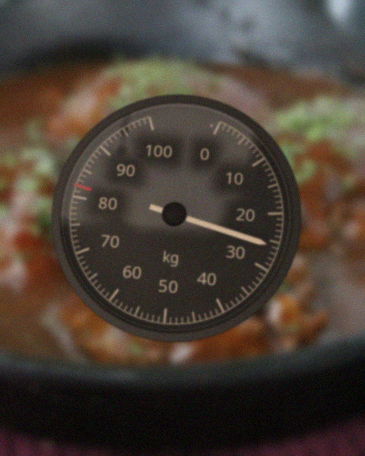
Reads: 26; kg
